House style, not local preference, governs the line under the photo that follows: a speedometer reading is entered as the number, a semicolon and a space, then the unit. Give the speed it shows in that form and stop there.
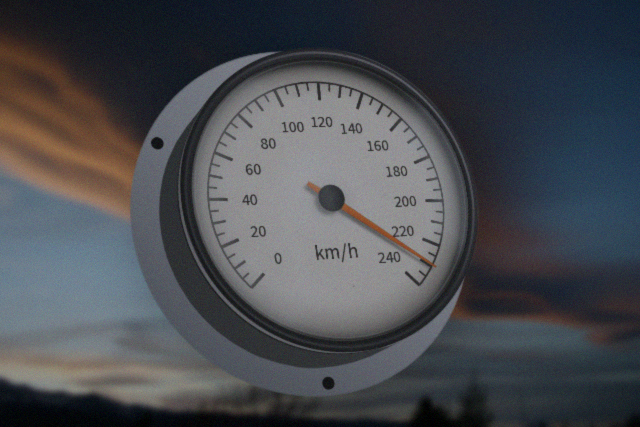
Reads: 230; km/h
